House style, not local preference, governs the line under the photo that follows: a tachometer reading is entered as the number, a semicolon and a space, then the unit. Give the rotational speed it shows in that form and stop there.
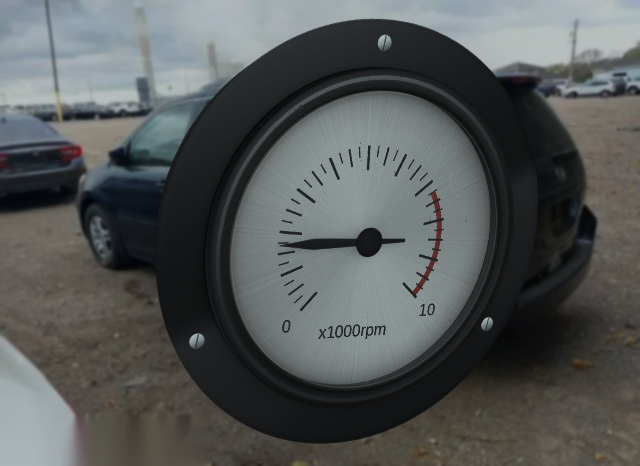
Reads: 1750; rpm
